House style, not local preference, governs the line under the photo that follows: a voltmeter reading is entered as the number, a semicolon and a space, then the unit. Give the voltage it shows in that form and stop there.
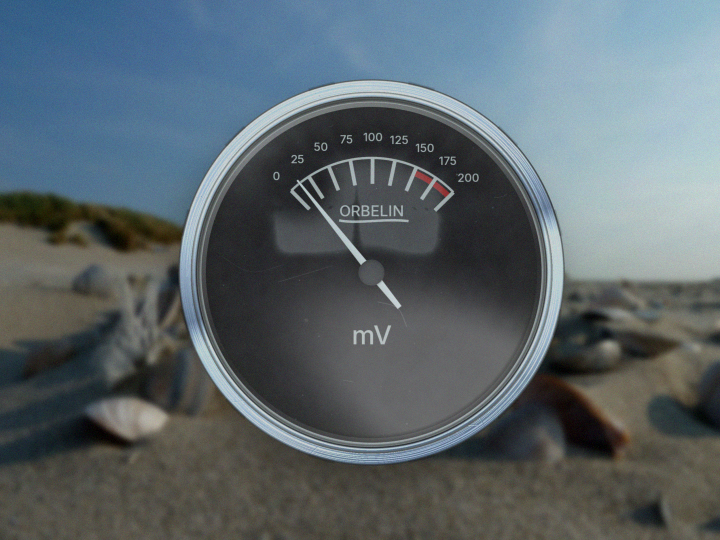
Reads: 12.5; mV
